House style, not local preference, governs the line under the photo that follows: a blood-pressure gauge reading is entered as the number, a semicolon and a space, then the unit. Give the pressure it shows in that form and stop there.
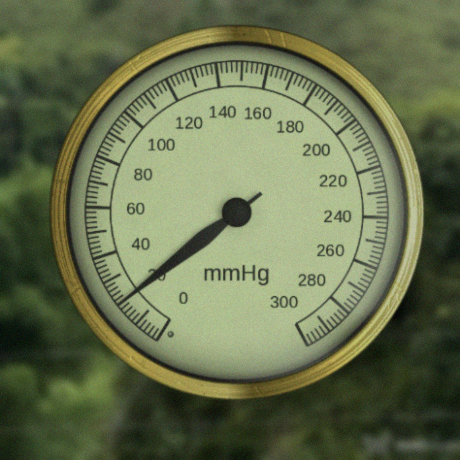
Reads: 20; mmHg
